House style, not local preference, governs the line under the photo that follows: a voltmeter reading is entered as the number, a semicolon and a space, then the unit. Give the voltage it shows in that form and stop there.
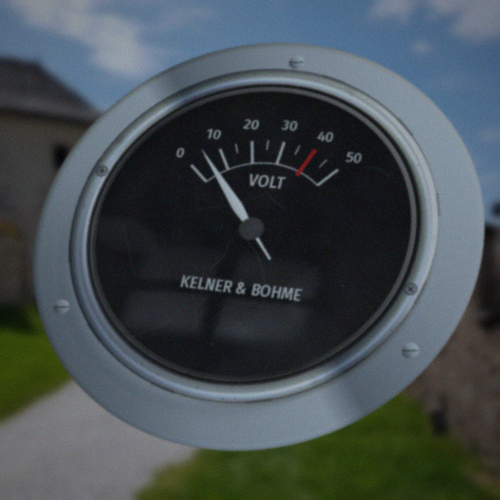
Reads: 5; V
